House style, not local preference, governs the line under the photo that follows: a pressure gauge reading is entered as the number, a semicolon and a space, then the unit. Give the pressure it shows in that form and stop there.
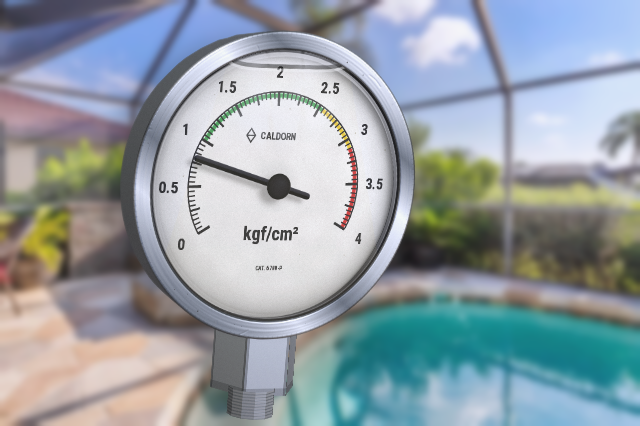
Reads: 0.8; kg/cm²
